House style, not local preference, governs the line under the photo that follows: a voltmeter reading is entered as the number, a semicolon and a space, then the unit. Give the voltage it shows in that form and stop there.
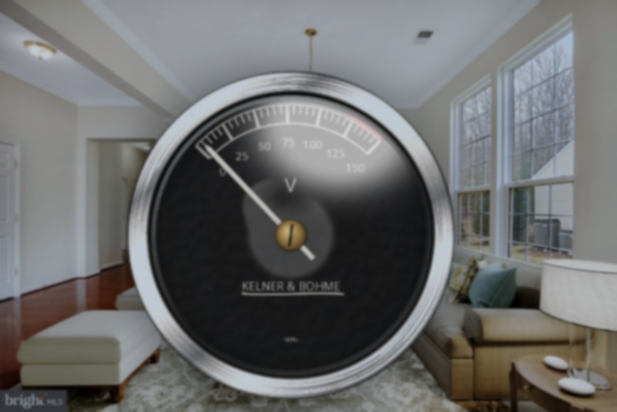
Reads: 5; V
